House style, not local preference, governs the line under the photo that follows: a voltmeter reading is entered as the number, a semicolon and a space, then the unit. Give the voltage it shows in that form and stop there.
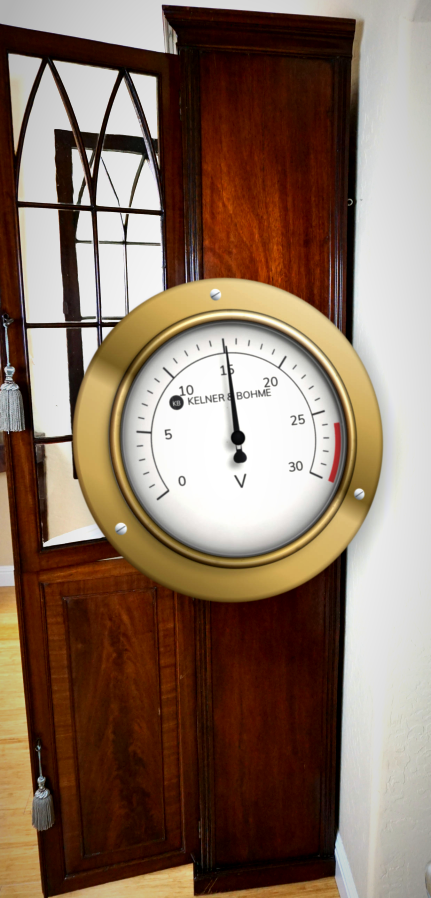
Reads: 15; V
